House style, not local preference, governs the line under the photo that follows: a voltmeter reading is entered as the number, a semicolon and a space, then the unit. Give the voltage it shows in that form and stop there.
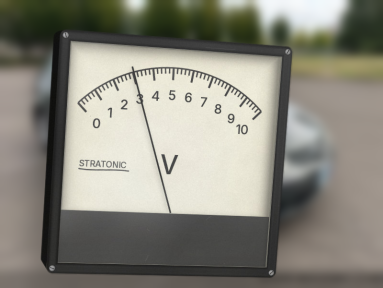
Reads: 3; V
